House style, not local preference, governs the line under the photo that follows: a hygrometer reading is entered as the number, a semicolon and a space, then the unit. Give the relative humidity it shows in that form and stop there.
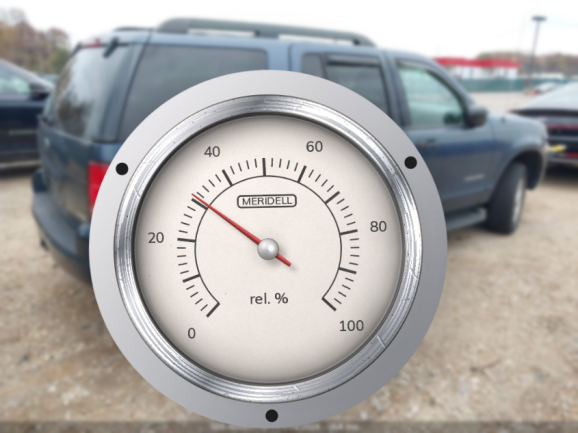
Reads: 31; %
